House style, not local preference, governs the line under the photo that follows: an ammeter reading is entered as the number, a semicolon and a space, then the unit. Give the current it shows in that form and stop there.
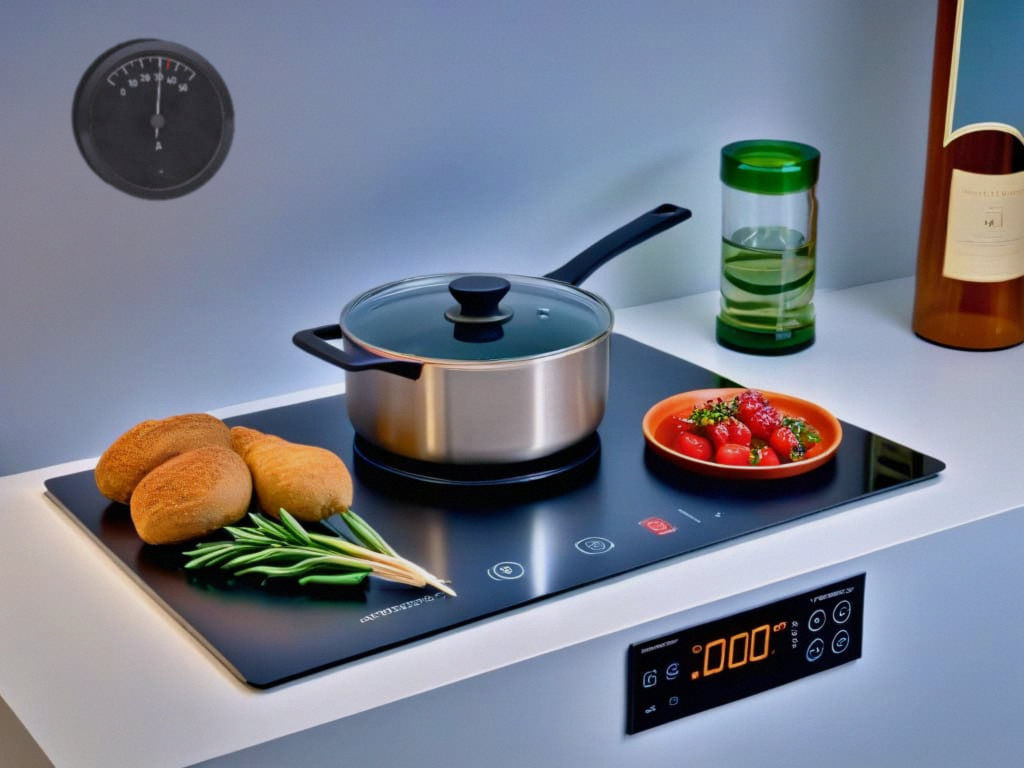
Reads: 30; A
